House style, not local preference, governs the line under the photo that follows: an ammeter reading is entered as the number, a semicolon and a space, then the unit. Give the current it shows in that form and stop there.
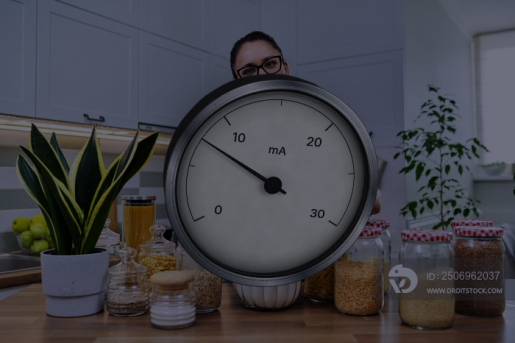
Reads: 7.5; mA
